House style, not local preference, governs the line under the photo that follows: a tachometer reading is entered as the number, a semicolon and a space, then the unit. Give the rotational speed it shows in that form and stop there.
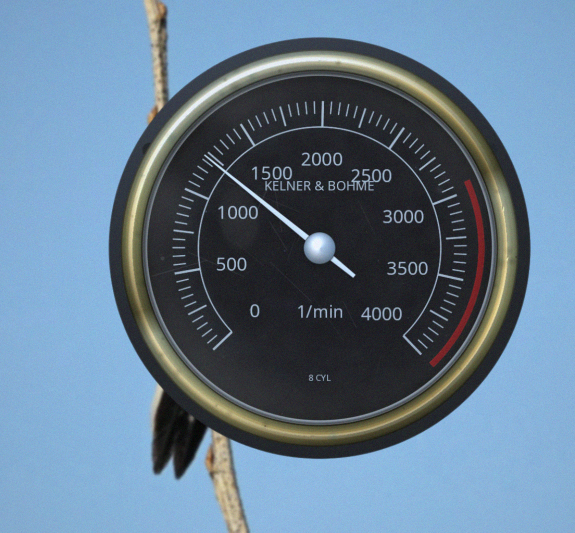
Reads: 1225; rpm
